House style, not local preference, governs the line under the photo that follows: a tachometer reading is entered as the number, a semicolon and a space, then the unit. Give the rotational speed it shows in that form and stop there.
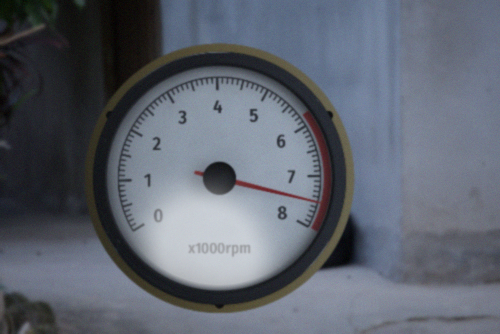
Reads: 7500; rpm
